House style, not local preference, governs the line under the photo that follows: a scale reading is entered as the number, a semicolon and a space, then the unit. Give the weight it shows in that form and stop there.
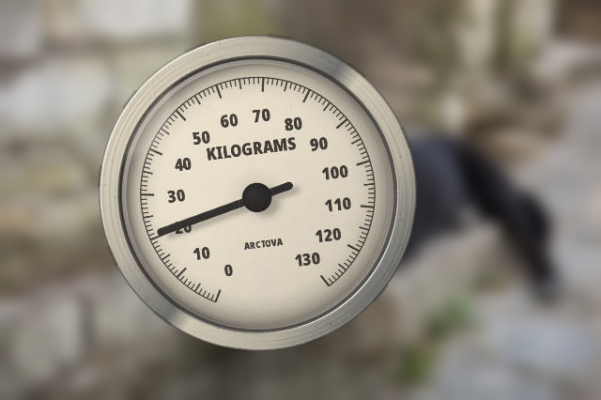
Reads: 21; kg
